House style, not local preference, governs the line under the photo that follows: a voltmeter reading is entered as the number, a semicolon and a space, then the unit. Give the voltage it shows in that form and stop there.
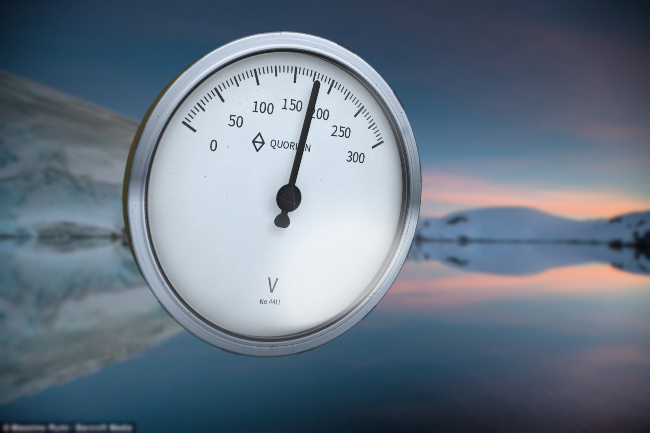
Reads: 175; V
